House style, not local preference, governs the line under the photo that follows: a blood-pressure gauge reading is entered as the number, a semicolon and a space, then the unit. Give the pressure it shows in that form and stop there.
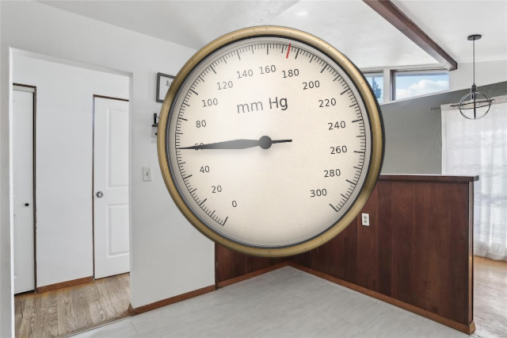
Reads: 60; mmHg
